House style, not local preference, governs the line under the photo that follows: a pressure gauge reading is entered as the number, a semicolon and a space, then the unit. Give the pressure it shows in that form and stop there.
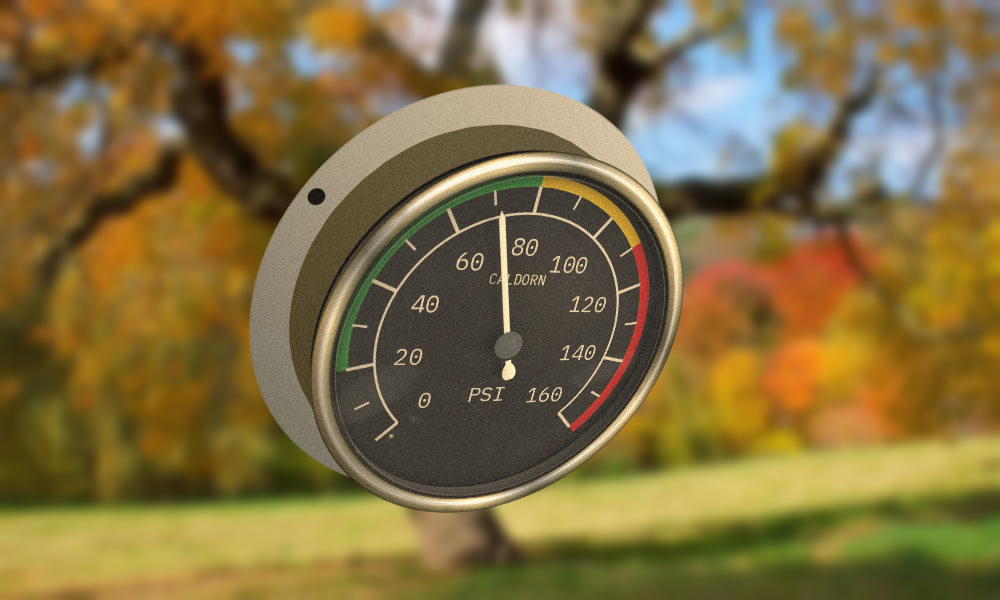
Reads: 70; psi
